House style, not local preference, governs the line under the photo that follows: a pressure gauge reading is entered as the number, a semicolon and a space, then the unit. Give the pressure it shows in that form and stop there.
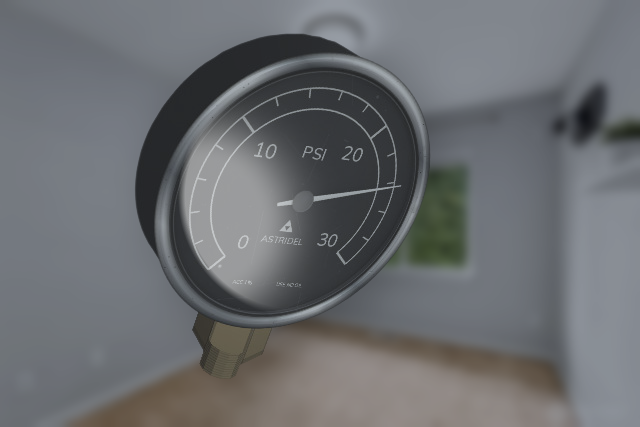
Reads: 24; psi
